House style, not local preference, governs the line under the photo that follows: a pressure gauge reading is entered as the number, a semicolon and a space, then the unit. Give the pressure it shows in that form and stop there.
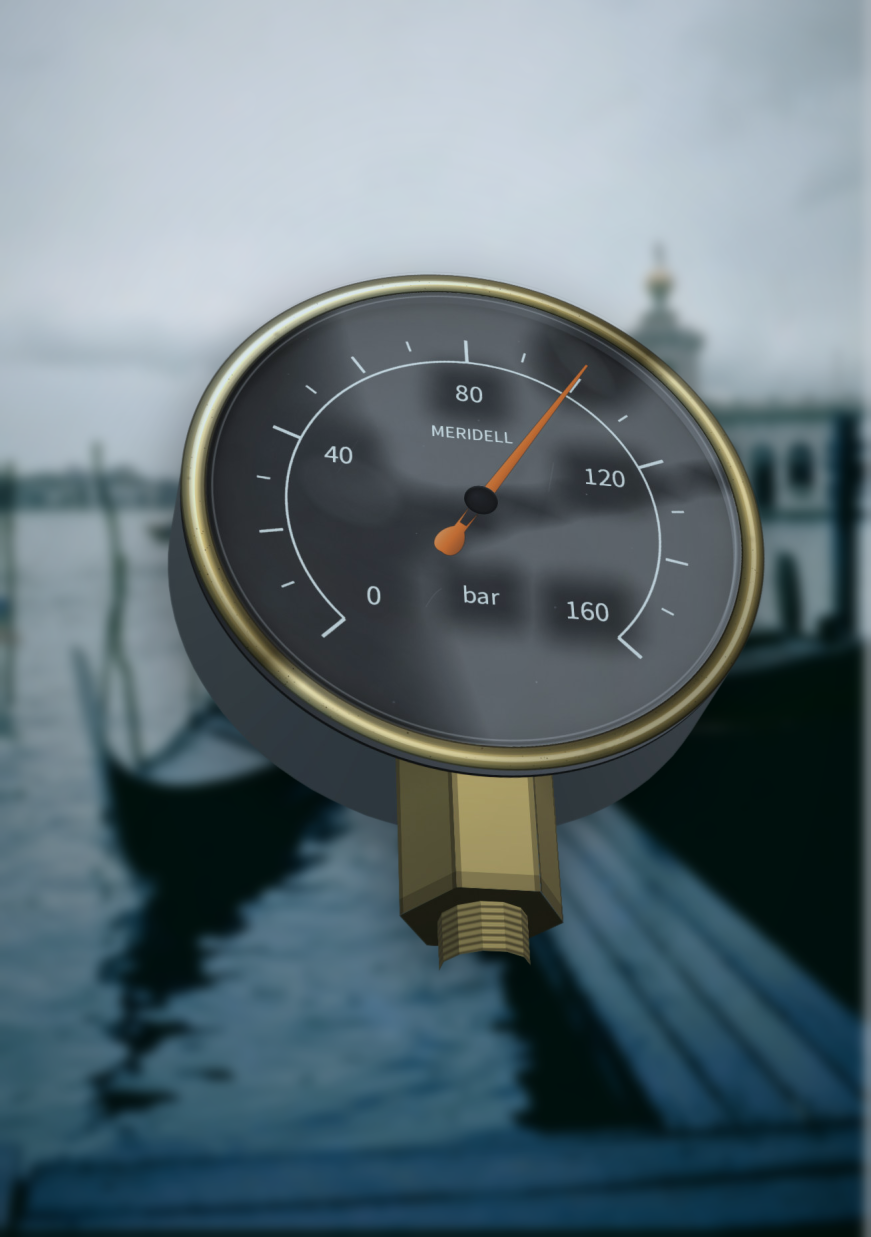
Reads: 100; bar
